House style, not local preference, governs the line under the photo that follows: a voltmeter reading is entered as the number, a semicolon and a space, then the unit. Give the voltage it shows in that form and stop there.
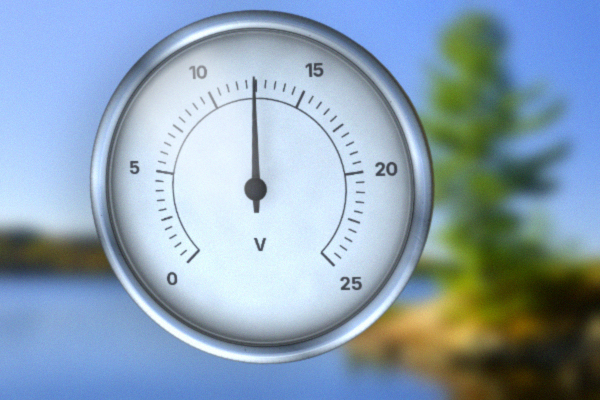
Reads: 12.5; V
